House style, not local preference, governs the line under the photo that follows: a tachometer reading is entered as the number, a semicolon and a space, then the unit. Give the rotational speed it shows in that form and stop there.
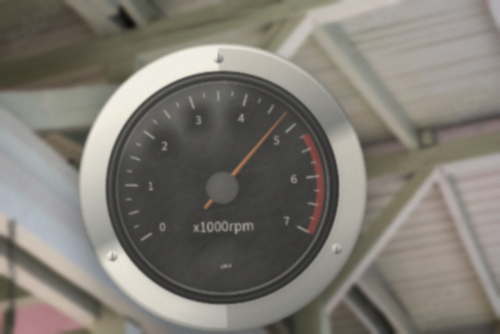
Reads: 4750; rpm
